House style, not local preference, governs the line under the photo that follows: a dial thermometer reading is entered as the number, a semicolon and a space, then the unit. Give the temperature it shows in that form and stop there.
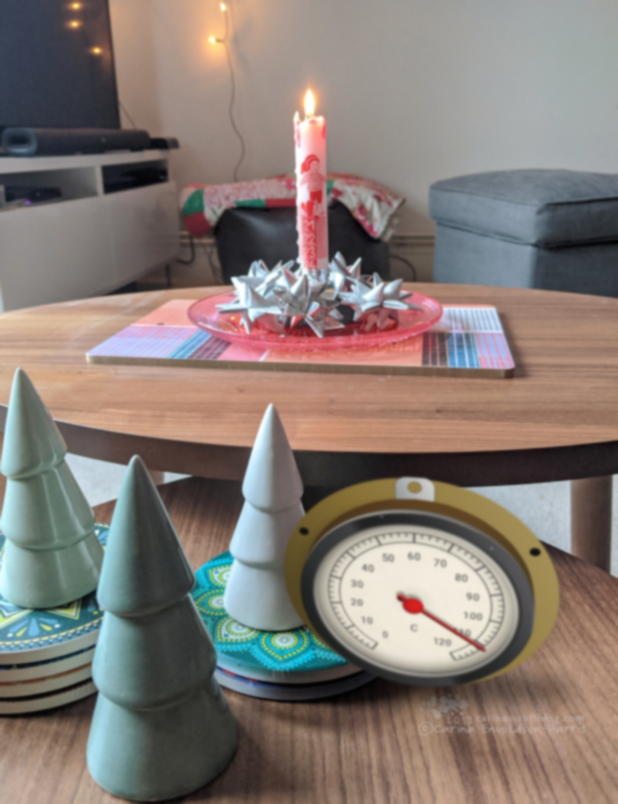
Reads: 110; °C
